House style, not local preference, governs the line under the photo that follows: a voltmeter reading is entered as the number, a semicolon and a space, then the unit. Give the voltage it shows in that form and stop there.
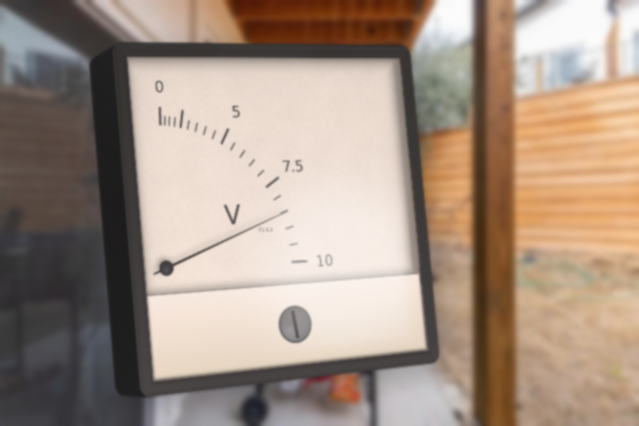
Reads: 8.5; V
